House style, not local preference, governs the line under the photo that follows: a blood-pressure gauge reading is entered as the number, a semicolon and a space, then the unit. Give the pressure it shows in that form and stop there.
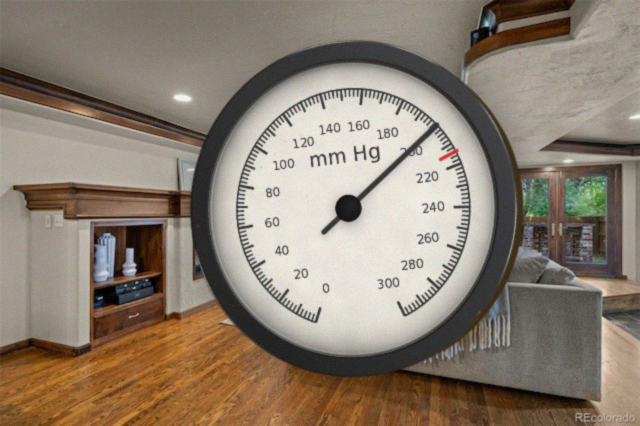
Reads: 200; mmHg
